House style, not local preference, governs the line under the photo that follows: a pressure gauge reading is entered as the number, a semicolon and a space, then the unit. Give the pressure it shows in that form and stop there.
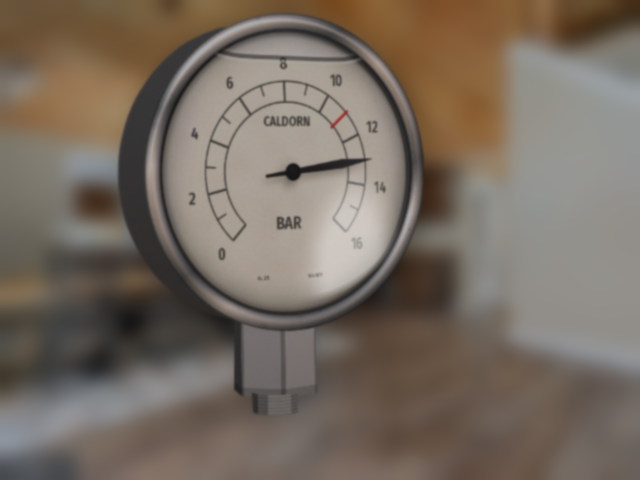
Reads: 13; bar
